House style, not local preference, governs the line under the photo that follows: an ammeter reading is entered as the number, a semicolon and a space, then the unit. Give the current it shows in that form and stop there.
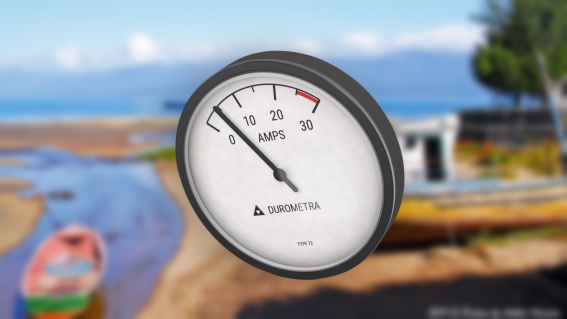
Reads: 5; A
